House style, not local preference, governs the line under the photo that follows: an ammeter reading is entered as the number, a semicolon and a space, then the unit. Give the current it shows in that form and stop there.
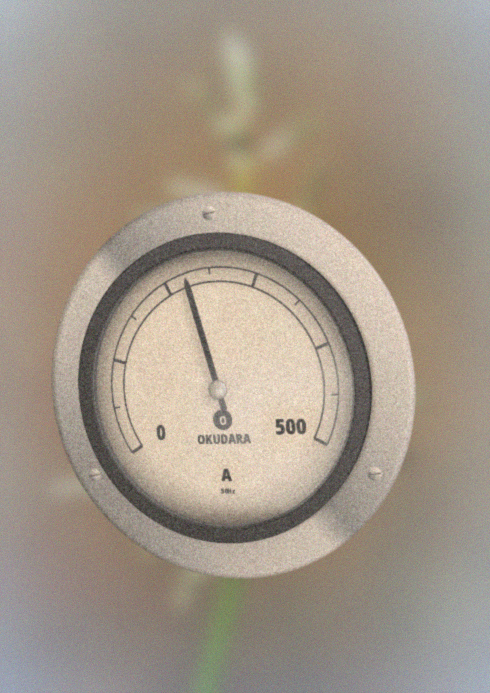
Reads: 225; A
